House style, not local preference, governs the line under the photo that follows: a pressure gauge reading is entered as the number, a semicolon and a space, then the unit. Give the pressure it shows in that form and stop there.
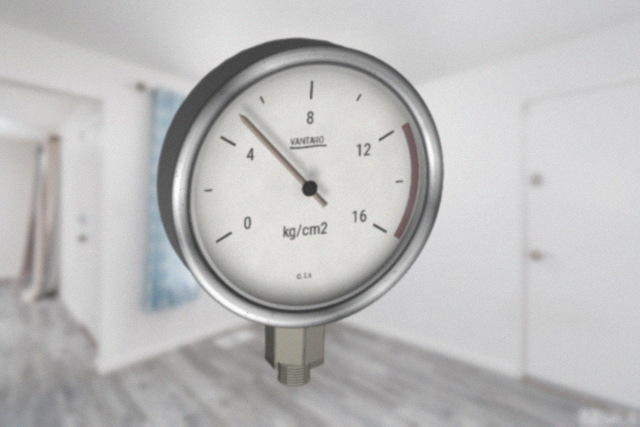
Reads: 5; kg/cm²
